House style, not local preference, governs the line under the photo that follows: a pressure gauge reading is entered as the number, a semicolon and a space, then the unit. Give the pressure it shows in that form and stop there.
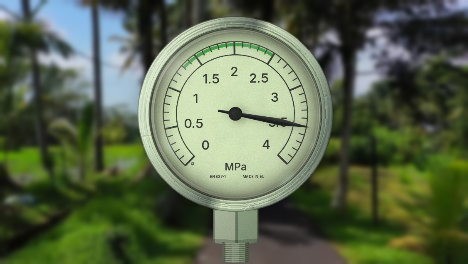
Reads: 3.5; MPa
